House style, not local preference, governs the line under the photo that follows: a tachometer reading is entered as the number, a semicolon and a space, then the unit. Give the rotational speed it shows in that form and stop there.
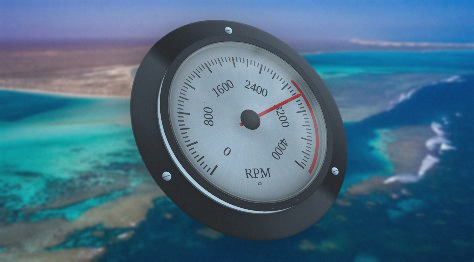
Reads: 3000; rpm
